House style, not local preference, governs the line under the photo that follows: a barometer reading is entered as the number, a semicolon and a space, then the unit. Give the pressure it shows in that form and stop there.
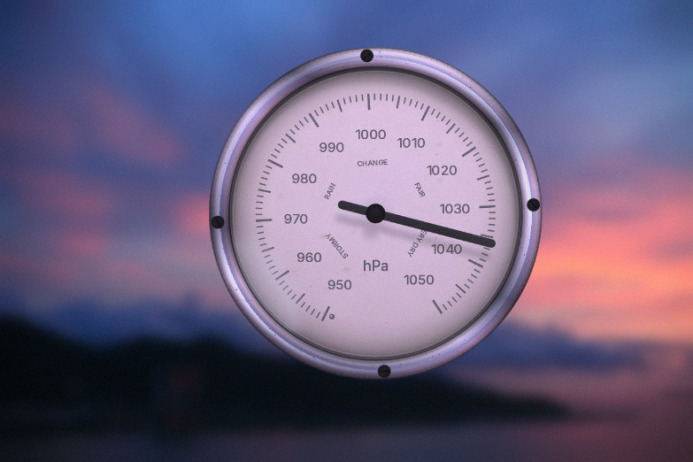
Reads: 1036; hPa
